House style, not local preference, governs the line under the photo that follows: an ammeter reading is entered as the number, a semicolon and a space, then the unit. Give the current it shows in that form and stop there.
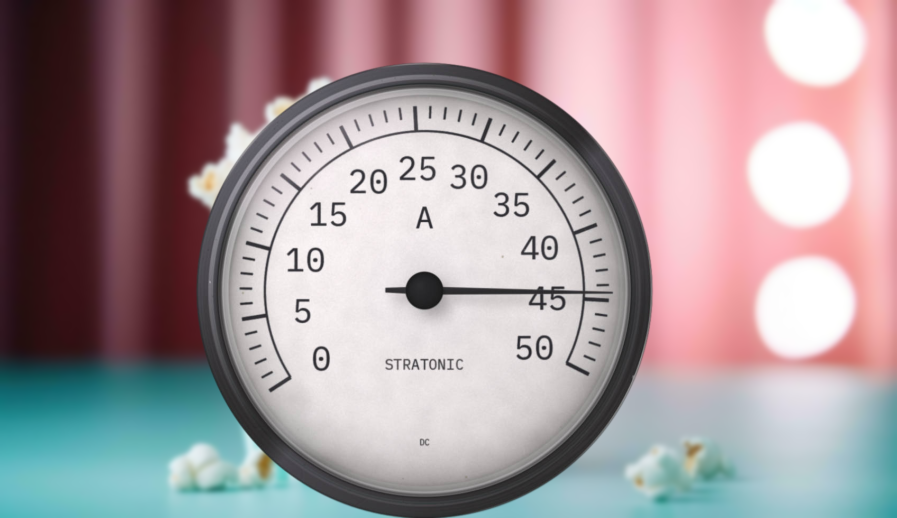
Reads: 44.5; A
